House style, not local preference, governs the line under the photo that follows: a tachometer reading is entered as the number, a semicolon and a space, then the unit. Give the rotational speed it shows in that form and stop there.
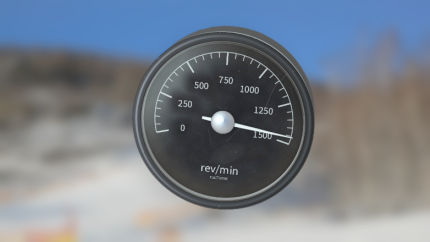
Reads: 1450; rpm
